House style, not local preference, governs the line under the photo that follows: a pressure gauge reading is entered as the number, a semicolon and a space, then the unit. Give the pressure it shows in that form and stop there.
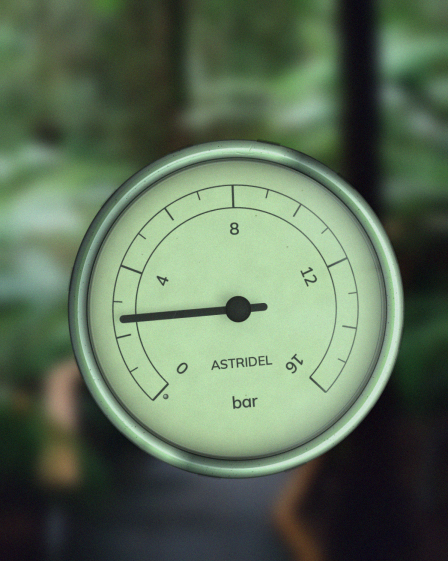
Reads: 2.5; bar
